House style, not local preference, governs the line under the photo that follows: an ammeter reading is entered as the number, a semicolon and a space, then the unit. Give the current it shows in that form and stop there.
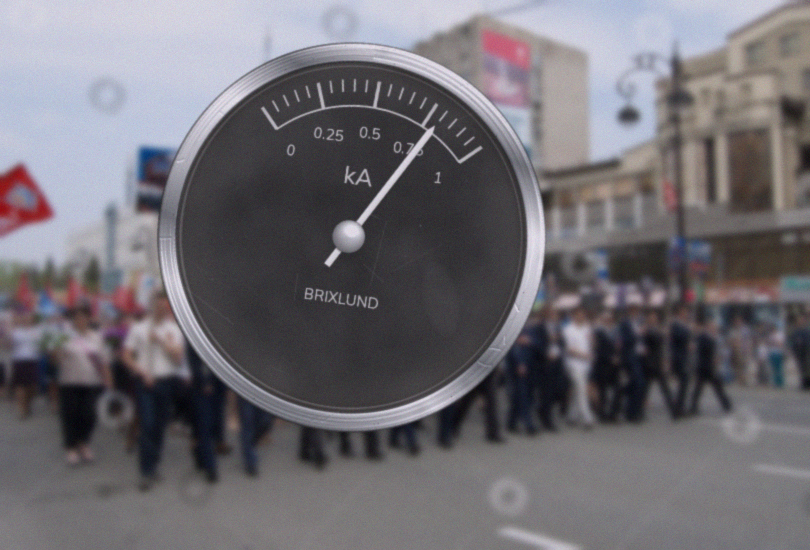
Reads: 0.8; kA
